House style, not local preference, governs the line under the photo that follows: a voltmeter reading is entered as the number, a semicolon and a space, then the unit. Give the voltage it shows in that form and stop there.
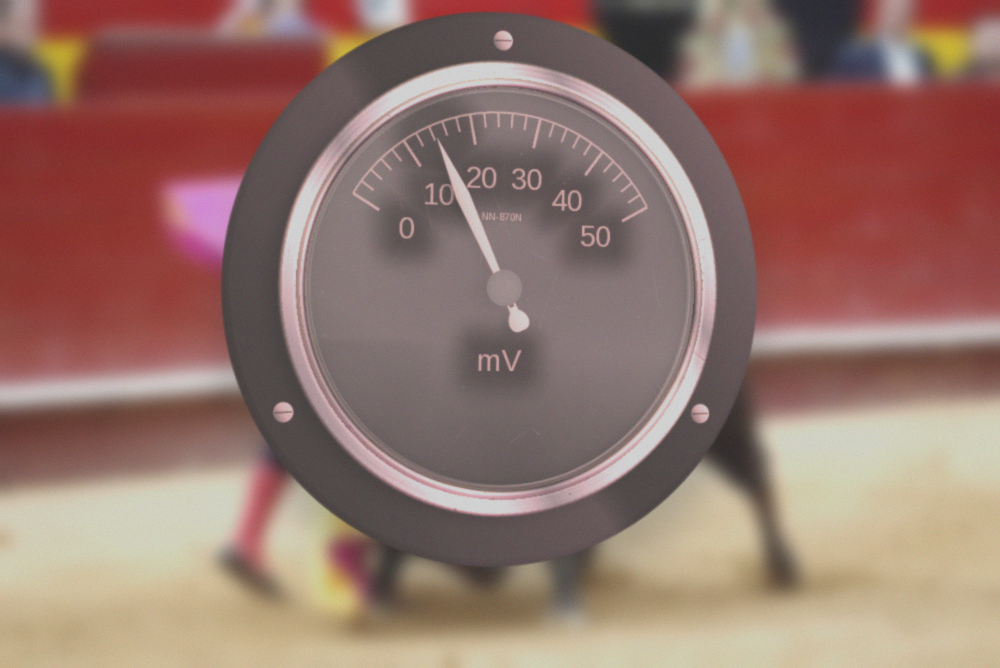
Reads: 14; mV
